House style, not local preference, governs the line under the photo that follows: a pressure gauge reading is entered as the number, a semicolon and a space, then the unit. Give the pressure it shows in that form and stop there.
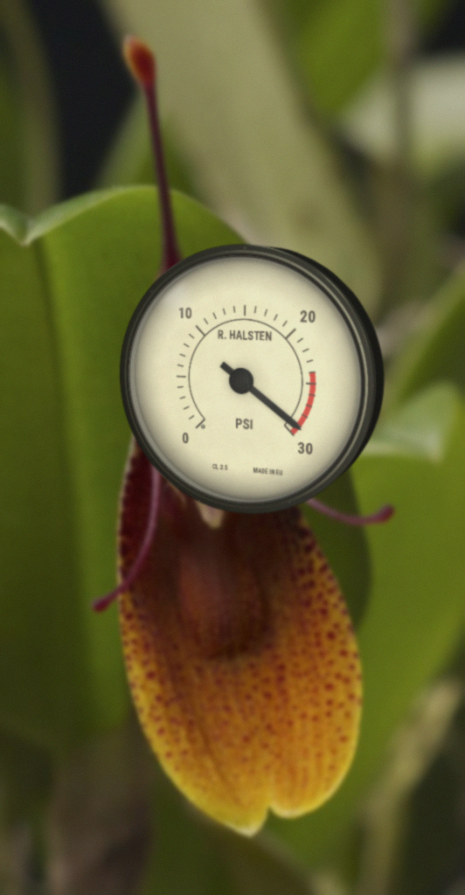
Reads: 29; psi
